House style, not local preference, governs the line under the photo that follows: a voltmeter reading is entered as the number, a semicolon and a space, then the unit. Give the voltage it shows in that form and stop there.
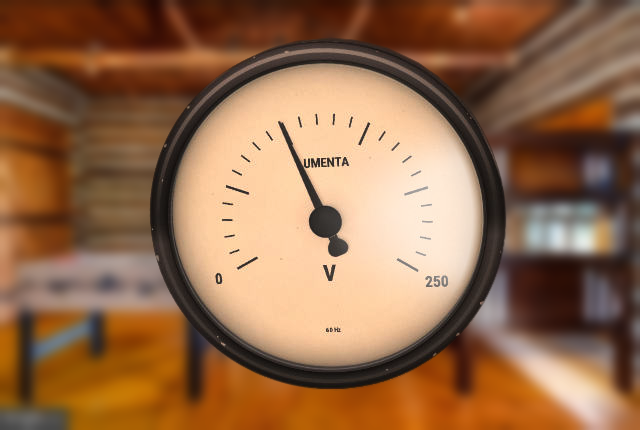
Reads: 100; V
